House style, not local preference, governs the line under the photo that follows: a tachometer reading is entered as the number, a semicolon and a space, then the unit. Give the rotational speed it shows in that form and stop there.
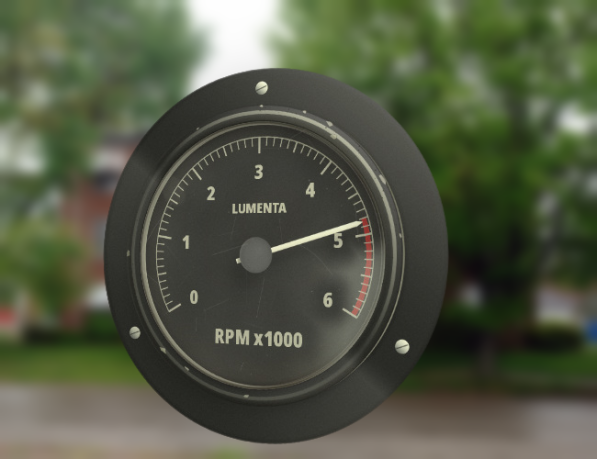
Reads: 4850; rpm
